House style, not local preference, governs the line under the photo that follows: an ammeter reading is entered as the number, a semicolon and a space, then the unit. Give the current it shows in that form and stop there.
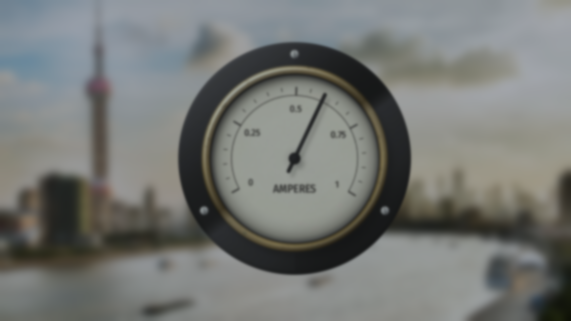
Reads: 0.6; A
